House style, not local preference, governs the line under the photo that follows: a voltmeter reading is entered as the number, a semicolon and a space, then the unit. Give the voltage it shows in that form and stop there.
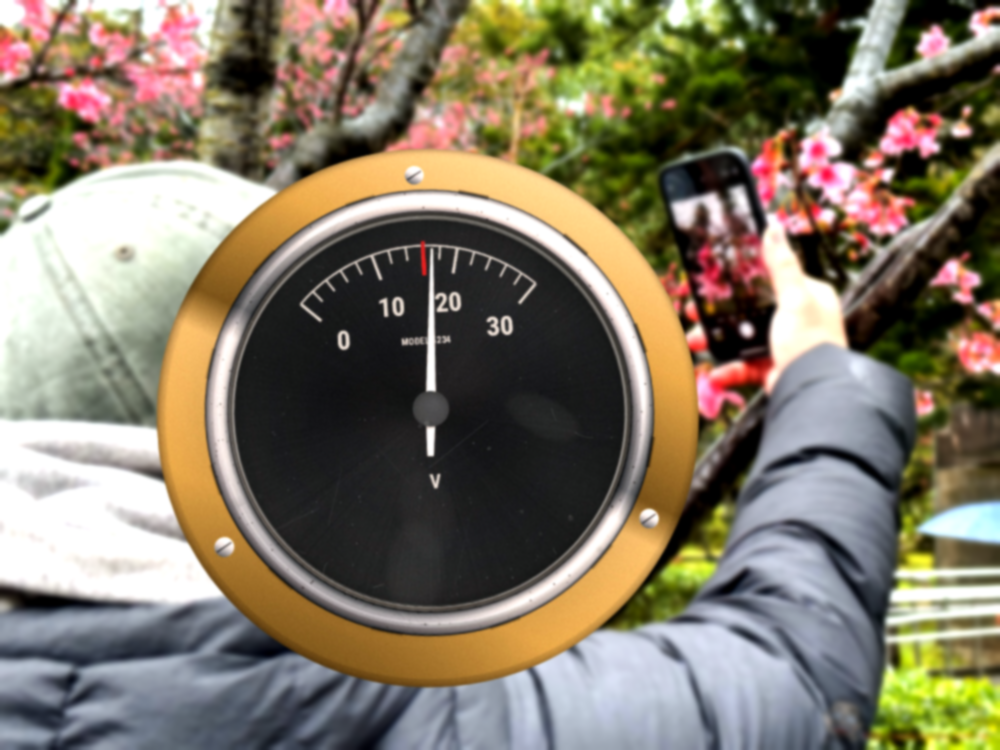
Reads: 17; V
